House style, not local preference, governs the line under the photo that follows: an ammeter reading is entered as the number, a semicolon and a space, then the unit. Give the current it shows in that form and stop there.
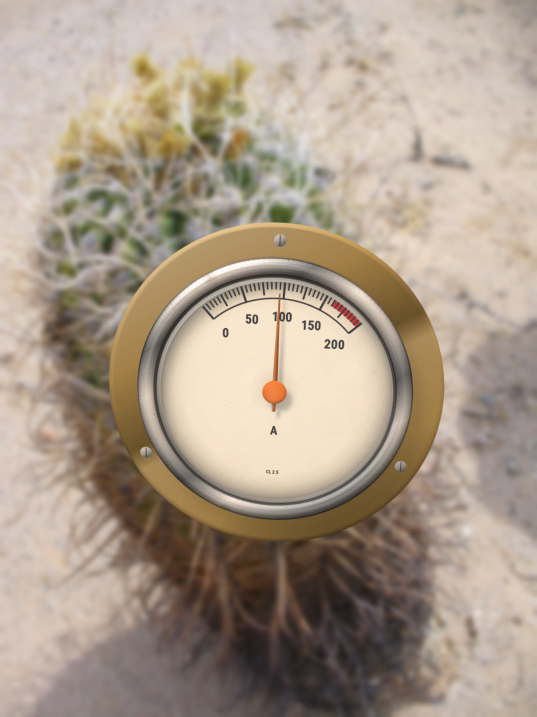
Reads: 95; A
